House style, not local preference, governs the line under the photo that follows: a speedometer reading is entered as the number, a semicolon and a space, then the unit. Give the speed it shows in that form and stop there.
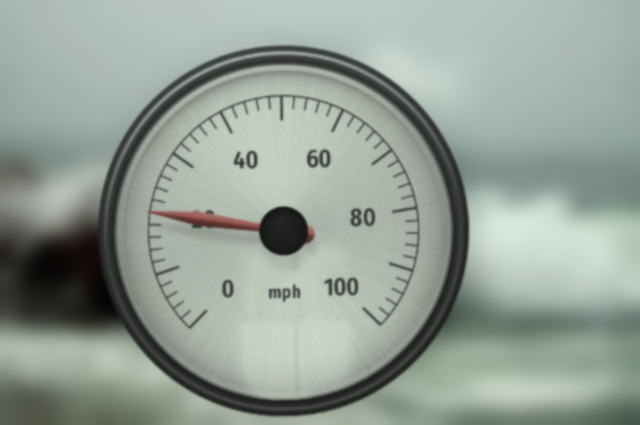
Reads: 20; mph
